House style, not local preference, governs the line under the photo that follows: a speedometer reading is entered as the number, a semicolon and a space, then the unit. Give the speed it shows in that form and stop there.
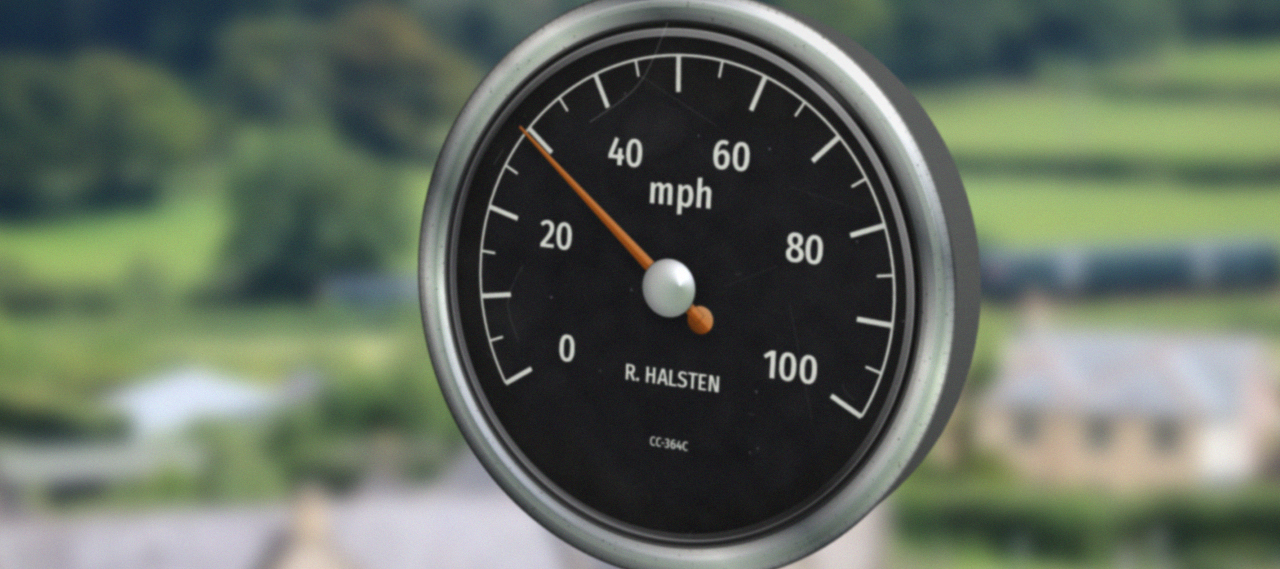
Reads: 30; mph
